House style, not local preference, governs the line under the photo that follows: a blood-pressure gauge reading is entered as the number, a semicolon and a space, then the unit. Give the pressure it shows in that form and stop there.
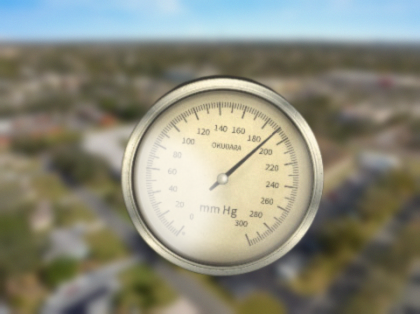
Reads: 190; mmHg
